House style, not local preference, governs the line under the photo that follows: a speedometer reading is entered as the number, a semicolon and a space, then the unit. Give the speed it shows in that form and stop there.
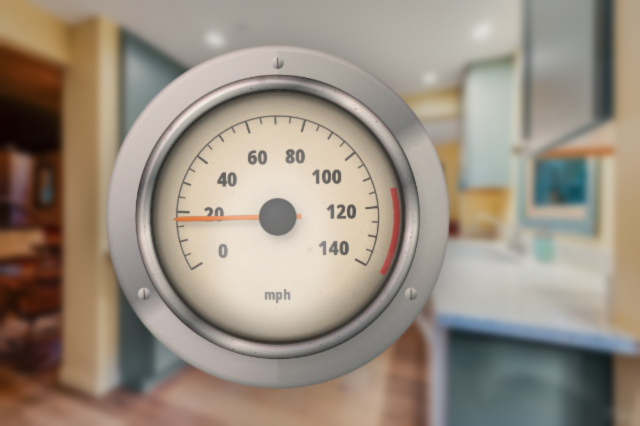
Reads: 17.5; mph
